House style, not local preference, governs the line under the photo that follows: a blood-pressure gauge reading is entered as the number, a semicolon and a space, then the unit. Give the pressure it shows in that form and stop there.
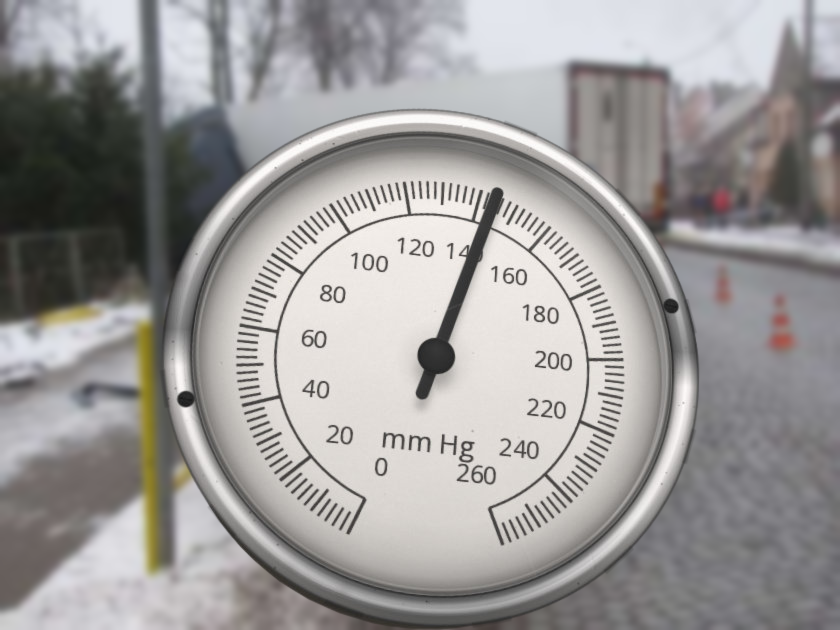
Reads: 144; mmHg
